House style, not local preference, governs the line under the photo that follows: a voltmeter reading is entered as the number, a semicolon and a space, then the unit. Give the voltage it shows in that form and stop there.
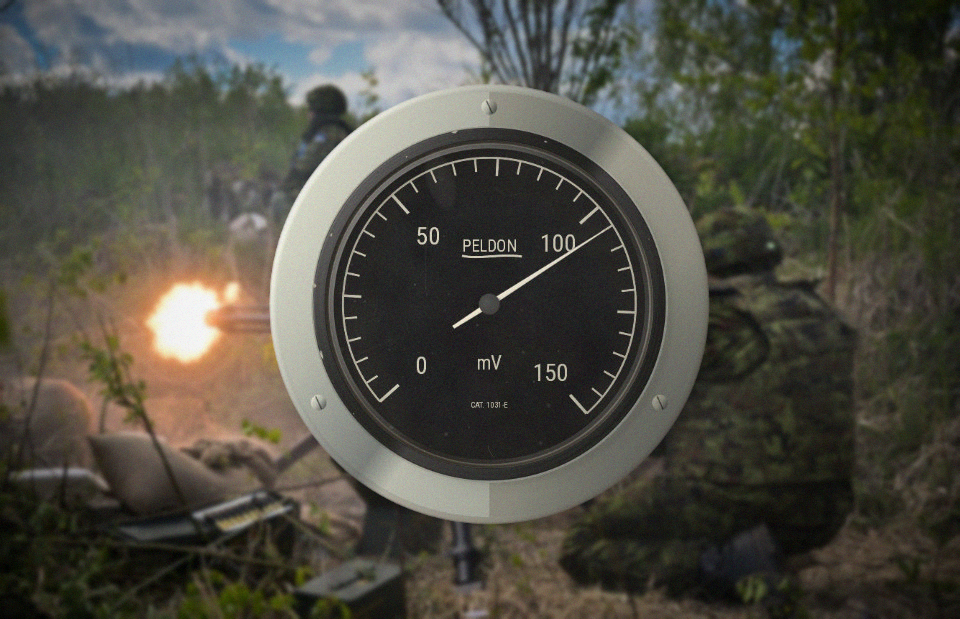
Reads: 105; mV
